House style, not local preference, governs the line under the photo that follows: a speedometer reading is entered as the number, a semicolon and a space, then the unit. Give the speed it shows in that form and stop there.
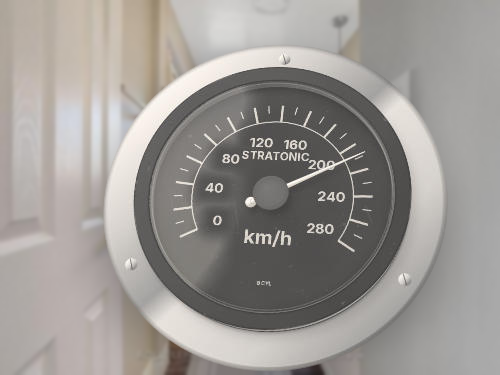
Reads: 210; km/h
